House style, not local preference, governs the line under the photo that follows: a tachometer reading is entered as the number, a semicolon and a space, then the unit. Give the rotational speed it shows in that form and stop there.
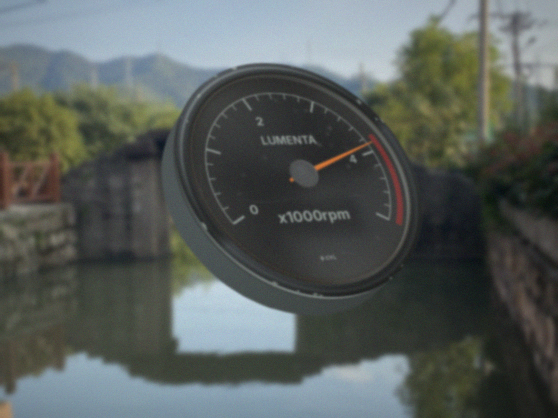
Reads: 3900; rpm
